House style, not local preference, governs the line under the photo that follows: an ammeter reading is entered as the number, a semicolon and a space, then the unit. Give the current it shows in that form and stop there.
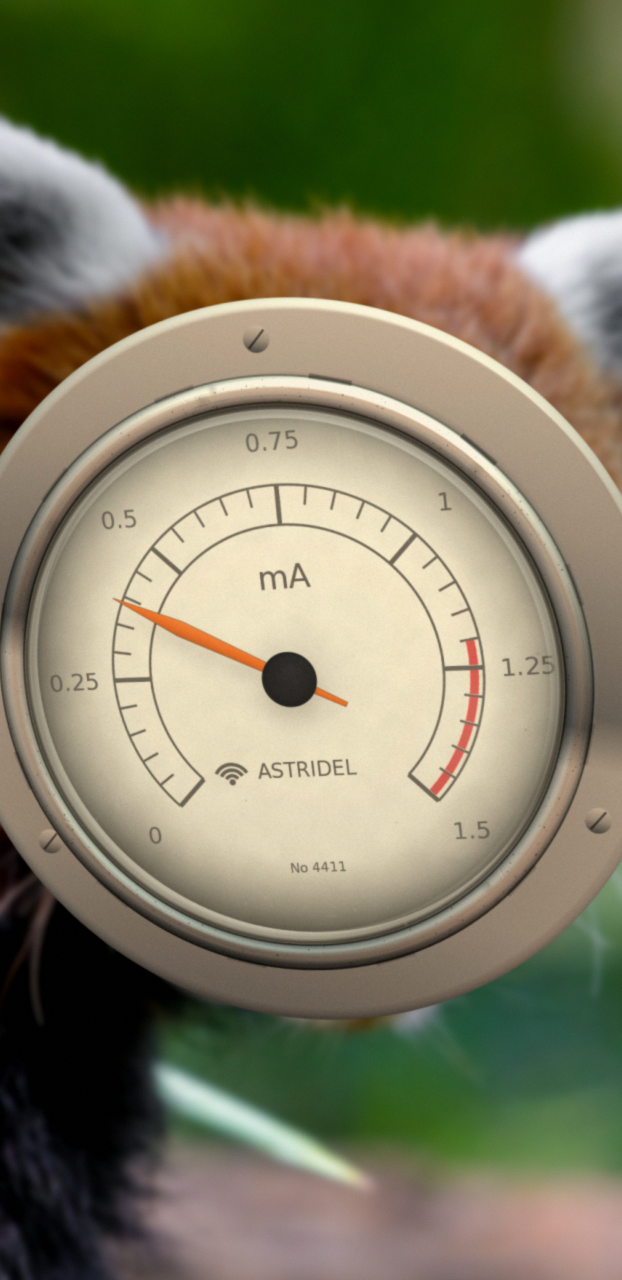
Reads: 0.4; mA
